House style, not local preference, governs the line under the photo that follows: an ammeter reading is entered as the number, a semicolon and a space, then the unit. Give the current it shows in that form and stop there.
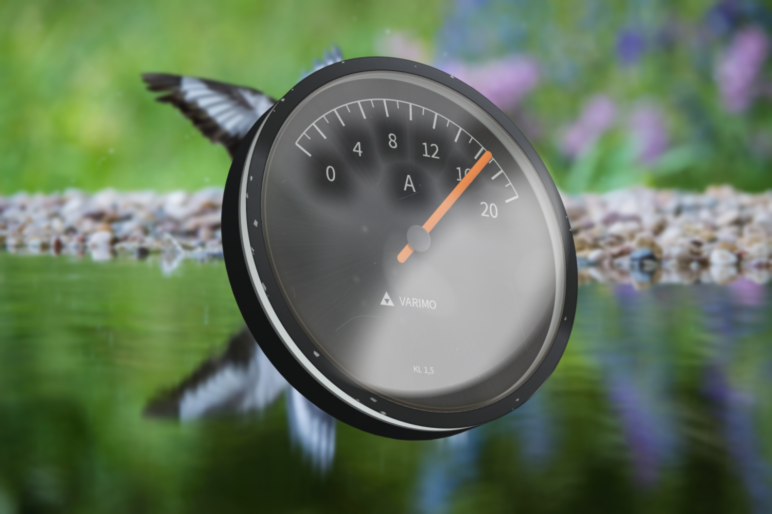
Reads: 16.5; A
